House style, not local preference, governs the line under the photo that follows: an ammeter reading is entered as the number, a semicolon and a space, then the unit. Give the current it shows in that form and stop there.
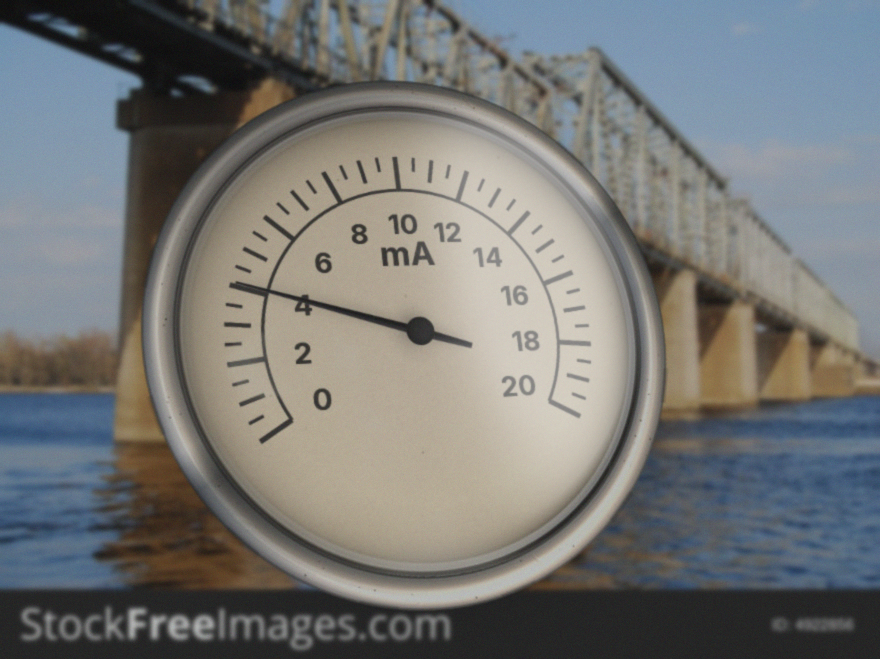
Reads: 4; mA
